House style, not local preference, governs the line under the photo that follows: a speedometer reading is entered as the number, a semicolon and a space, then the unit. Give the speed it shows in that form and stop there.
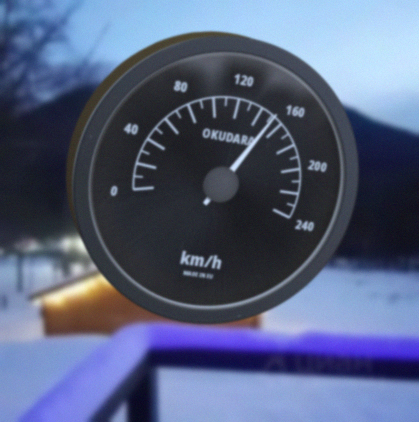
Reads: 150; km/h
